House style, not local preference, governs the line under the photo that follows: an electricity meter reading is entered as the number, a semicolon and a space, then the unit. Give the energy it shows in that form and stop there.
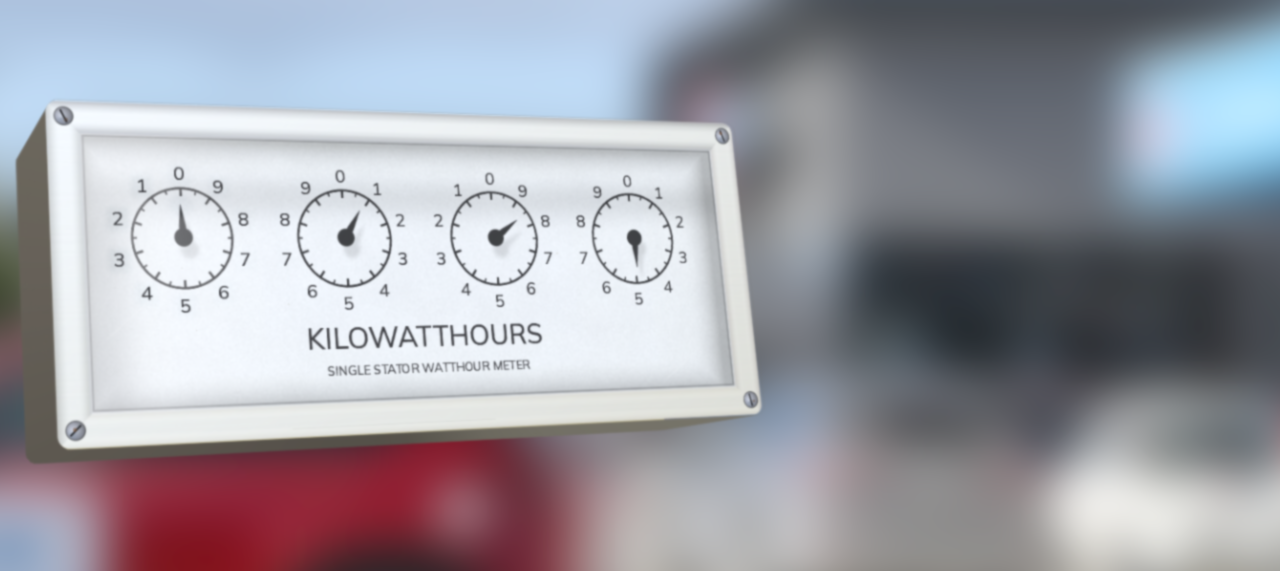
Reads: 85; kWh
